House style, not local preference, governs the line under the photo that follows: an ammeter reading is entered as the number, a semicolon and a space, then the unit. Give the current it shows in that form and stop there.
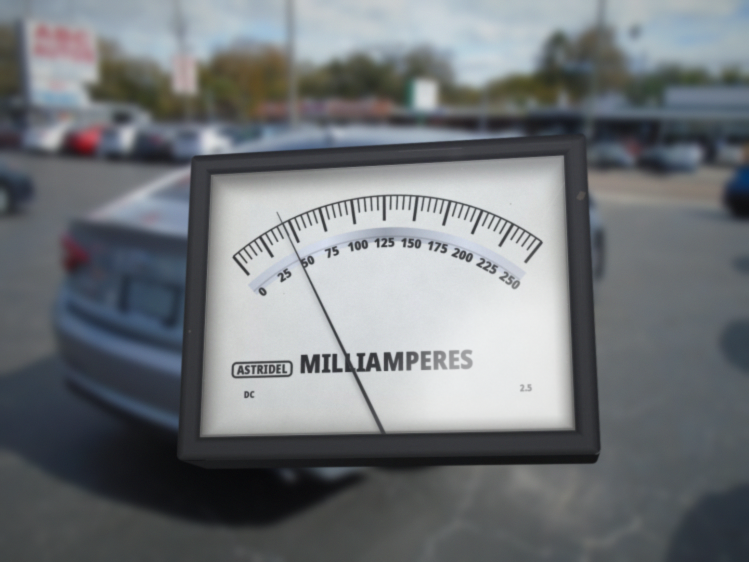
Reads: 45; mA
